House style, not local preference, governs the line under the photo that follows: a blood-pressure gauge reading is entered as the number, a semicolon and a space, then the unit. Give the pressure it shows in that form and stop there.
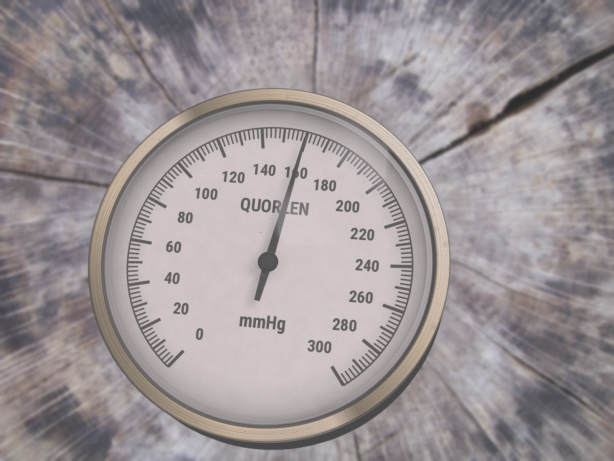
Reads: 160; mmHg
